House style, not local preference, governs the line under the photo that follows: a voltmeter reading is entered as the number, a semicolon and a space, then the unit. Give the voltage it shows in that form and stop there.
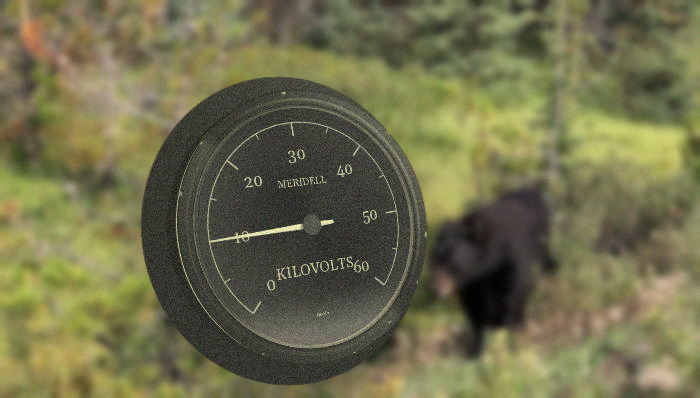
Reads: 10; kV
